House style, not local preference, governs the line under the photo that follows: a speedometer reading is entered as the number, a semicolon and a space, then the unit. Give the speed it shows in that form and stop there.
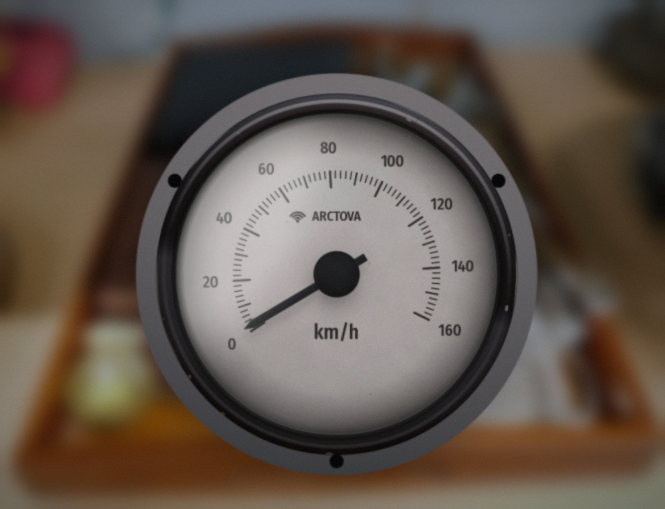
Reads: 2; km/h
